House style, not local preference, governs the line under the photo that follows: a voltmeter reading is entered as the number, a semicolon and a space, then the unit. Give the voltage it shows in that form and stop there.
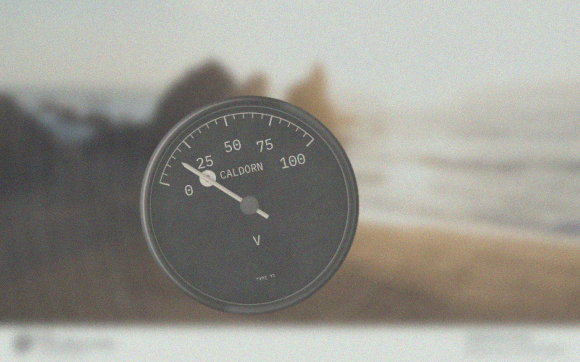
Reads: 15; V
